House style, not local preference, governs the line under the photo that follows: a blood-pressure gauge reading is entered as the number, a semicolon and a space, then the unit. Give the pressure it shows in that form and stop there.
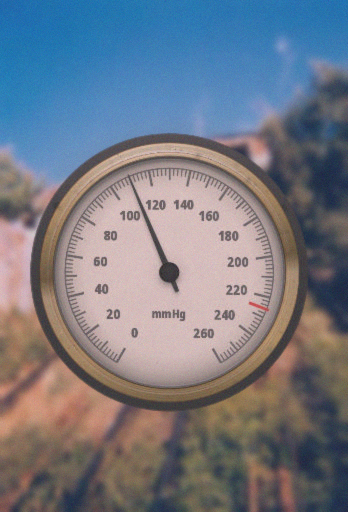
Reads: 110; mmHg
